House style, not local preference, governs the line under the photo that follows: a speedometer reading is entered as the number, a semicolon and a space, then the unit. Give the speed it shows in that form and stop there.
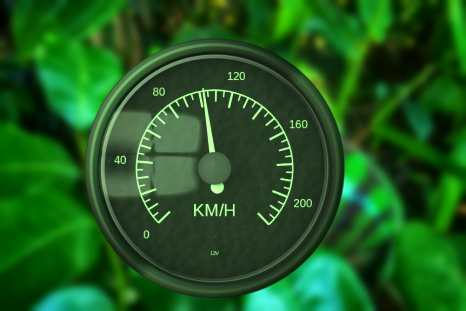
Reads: 102.5; km/h
